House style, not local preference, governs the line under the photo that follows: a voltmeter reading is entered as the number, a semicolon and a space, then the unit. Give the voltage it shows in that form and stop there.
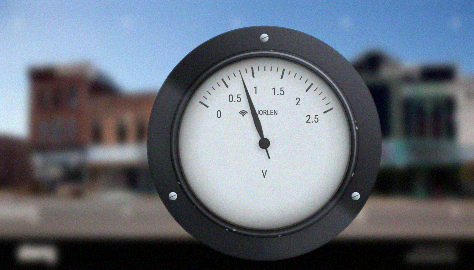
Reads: 0.8; V
